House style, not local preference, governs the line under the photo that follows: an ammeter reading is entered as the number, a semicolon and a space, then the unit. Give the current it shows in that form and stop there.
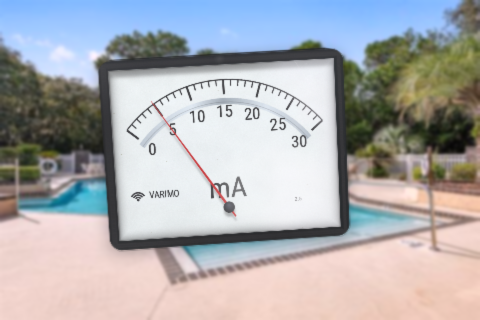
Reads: 5; mA
